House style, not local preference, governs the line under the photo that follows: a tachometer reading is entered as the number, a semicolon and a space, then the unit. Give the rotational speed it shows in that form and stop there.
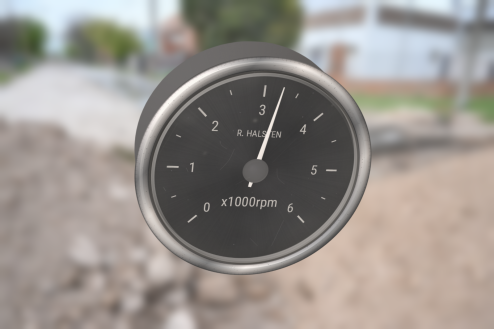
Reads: 3250; rpm
